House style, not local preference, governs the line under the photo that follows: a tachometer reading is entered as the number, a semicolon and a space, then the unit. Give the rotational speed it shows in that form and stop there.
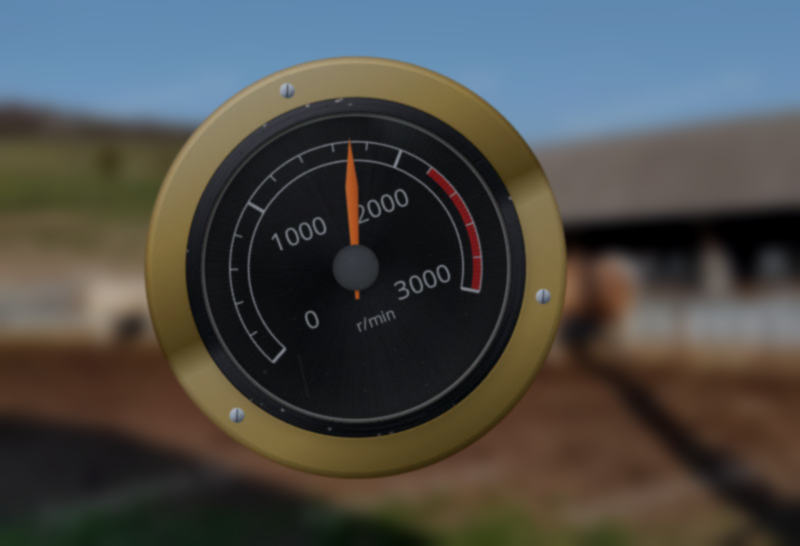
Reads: 1700; rpm
